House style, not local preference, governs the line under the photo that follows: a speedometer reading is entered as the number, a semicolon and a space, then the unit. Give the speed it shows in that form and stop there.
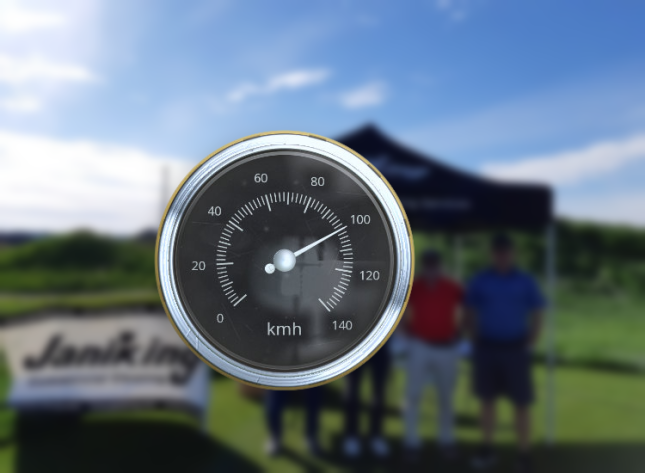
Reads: 100; km/h
